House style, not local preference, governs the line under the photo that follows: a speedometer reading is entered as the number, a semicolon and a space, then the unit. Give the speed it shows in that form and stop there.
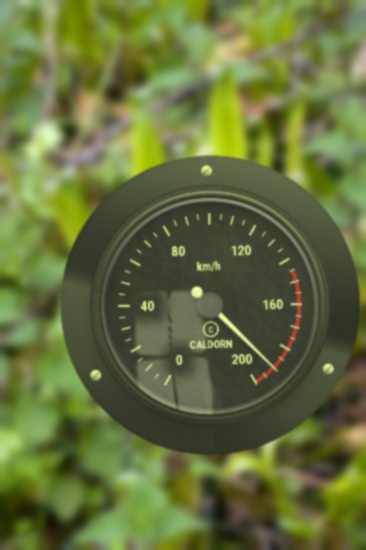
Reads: 190; km/h
